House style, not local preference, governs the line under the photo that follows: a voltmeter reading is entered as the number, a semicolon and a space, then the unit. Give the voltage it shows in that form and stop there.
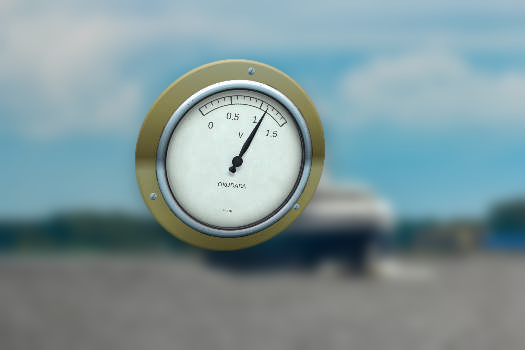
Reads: 1.1; V
